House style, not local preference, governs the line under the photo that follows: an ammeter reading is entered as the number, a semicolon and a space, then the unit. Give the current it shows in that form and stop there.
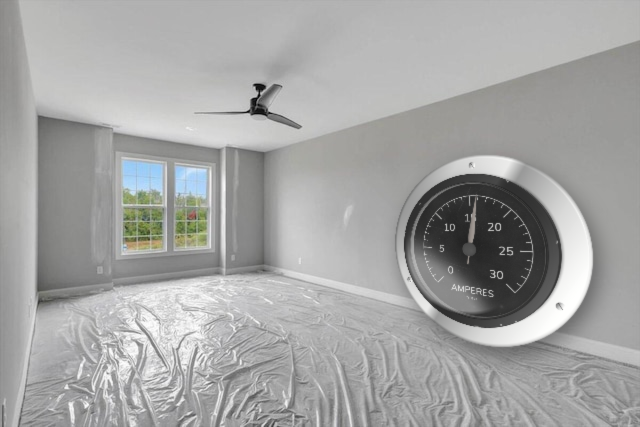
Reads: 16; A
